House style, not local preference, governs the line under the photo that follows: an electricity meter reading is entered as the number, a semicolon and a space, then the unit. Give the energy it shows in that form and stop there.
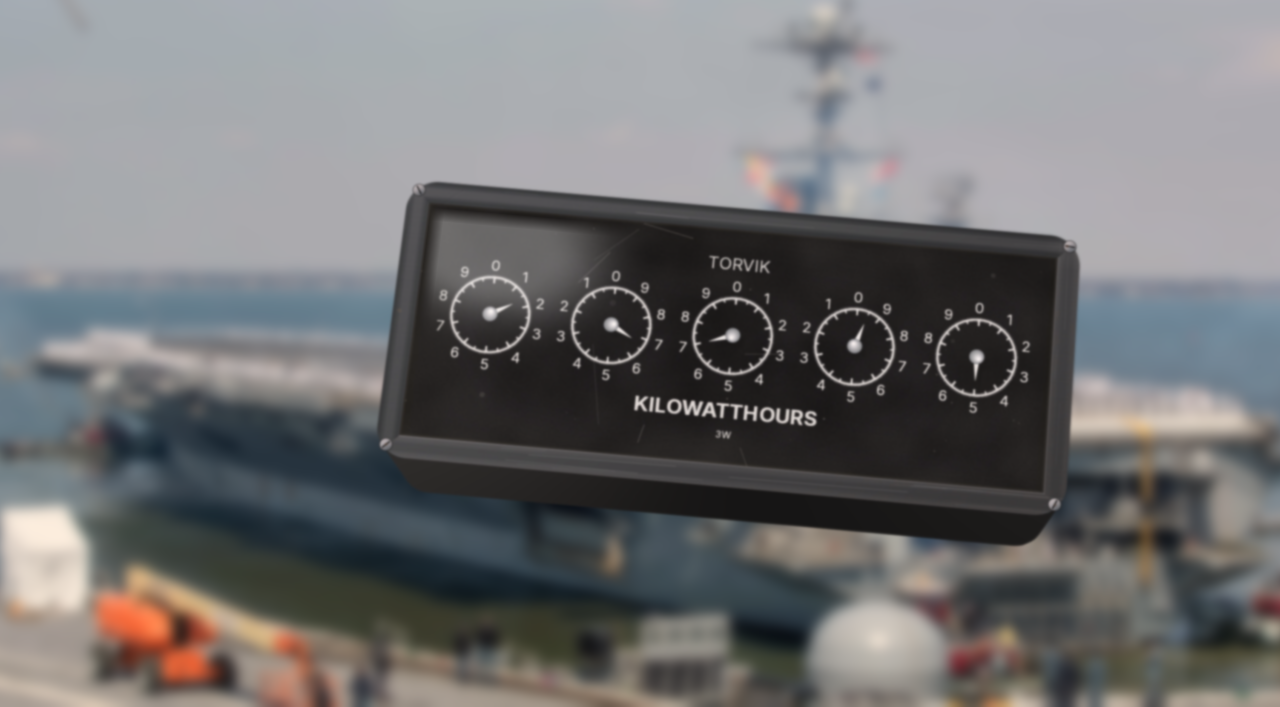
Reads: 16695; kWh
